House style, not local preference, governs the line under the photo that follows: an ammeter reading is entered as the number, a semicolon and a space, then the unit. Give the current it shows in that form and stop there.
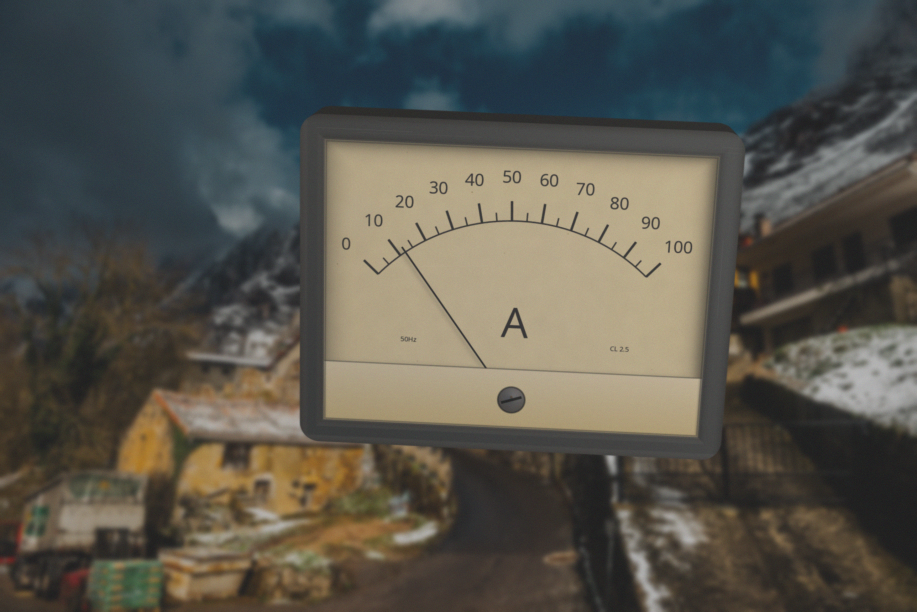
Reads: 12.5; A
